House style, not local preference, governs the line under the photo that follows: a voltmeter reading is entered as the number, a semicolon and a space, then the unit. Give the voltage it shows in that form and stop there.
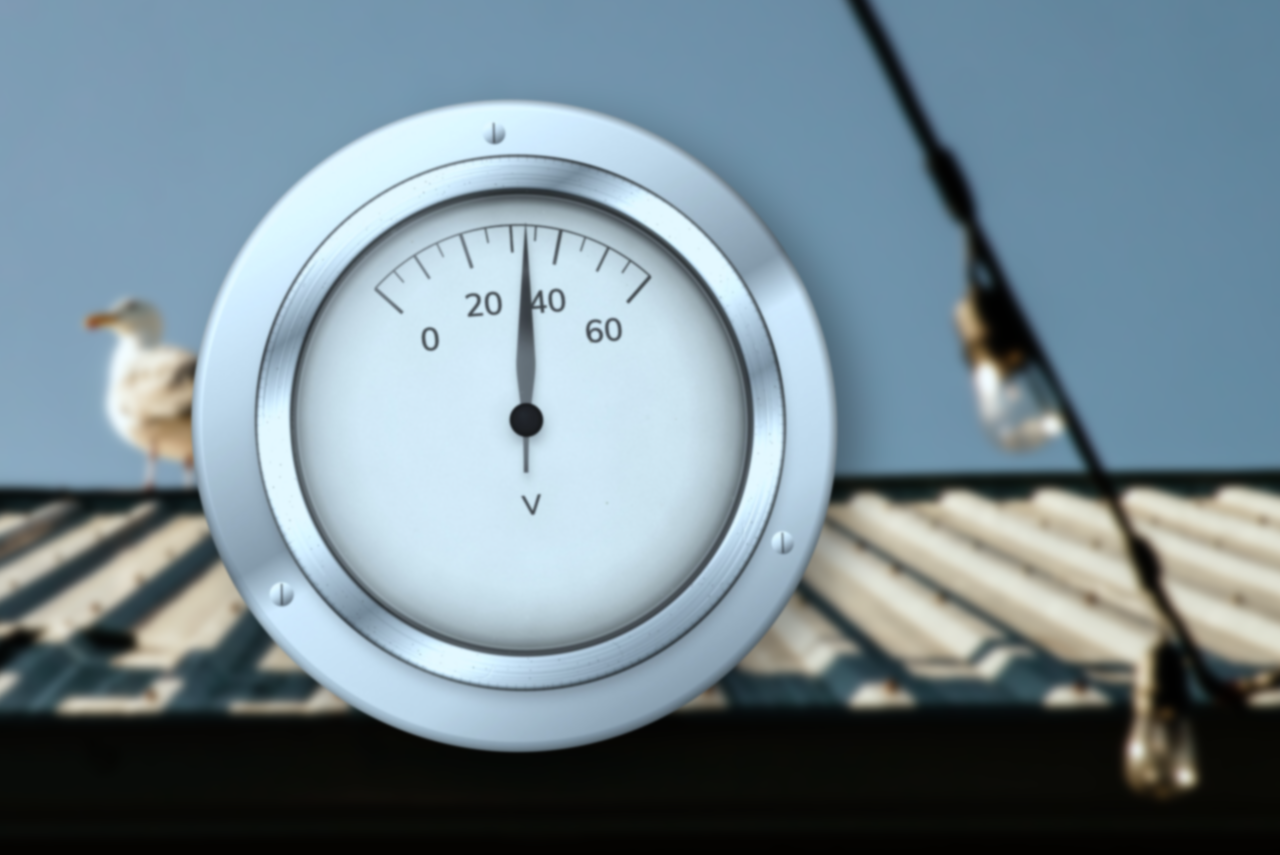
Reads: 32.5; V
